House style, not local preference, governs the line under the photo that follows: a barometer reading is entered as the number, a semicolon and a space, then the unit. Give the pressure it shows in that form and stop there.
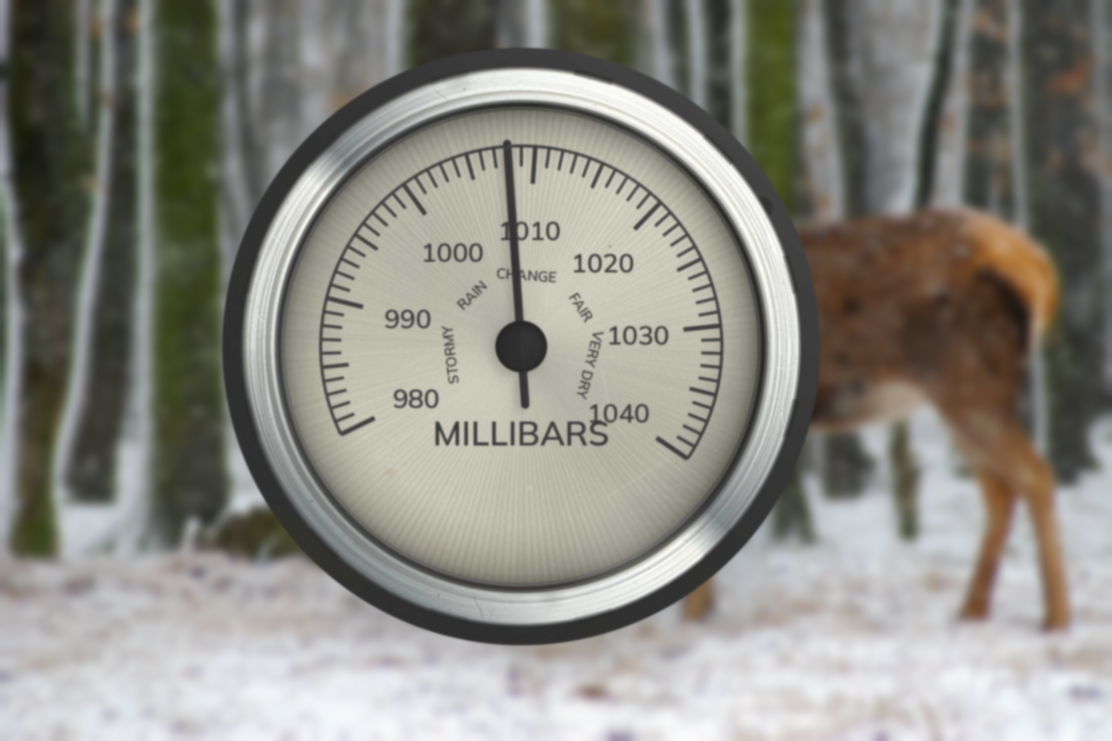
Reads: 1008; mbar
